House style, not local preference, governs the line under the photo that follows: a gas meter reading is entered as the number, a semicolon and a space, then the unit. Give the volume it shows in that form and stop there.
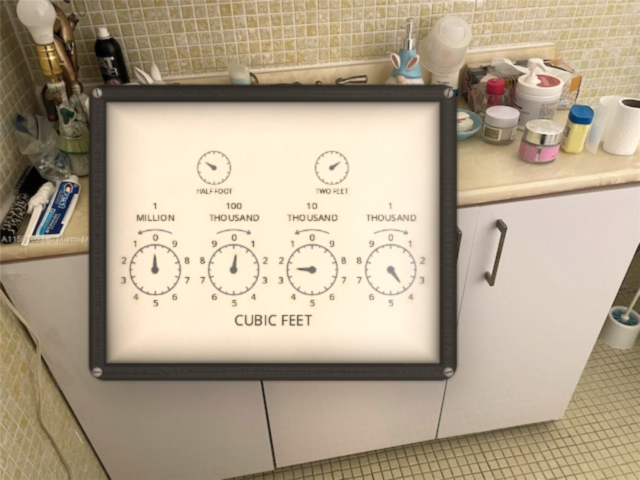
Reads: 2400; ft³
